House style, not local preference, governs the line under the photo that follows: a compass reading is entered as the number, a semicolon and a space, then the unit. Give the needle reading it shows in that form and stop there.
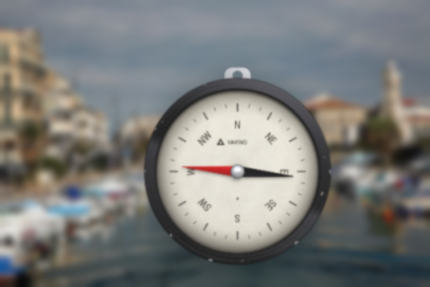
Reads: 275; °
